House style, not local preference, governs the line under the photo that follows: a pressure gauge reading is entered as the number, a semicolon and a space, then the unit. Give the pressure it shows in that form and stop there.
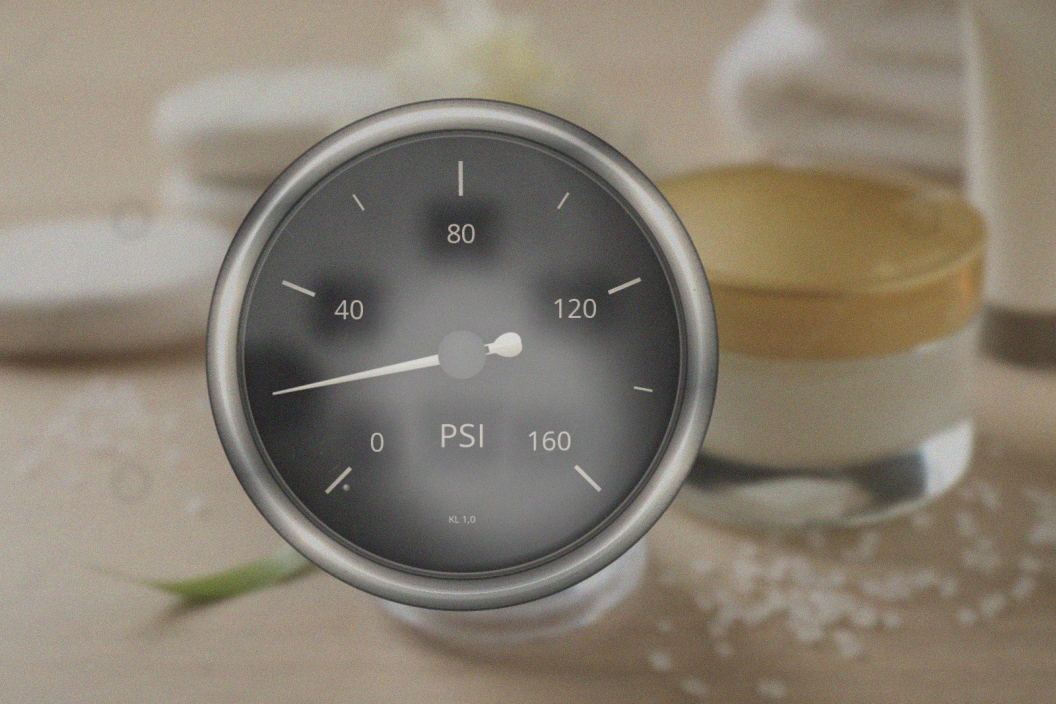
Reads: 20; psi
